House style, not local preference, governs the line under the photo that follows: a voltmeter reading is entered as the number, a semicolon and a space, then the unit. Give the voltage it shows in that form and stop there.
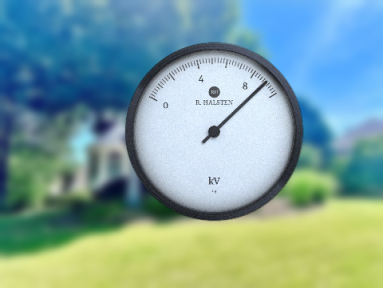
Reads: 9; kV
